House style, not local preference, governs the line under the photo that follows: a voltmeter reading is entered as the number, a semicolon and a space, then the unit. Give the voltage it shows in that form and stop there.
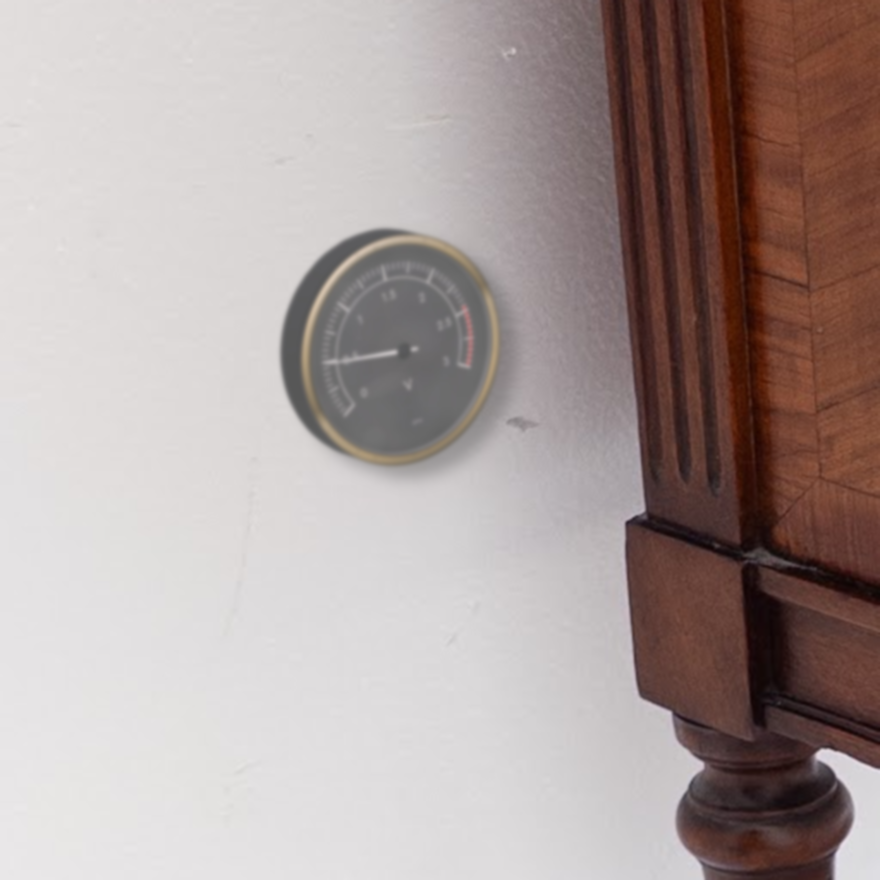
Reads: 0.5; V
